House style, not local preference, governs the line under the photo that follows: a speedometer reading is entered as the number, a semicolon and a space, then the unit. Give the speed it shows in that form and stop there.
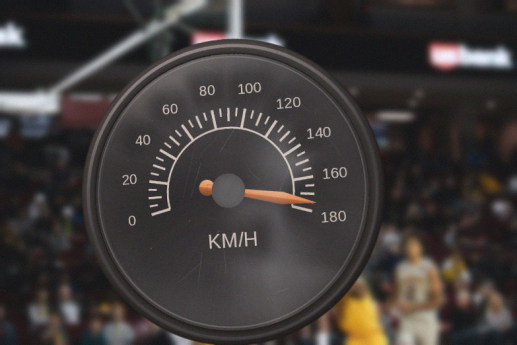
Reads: 175; km/h
